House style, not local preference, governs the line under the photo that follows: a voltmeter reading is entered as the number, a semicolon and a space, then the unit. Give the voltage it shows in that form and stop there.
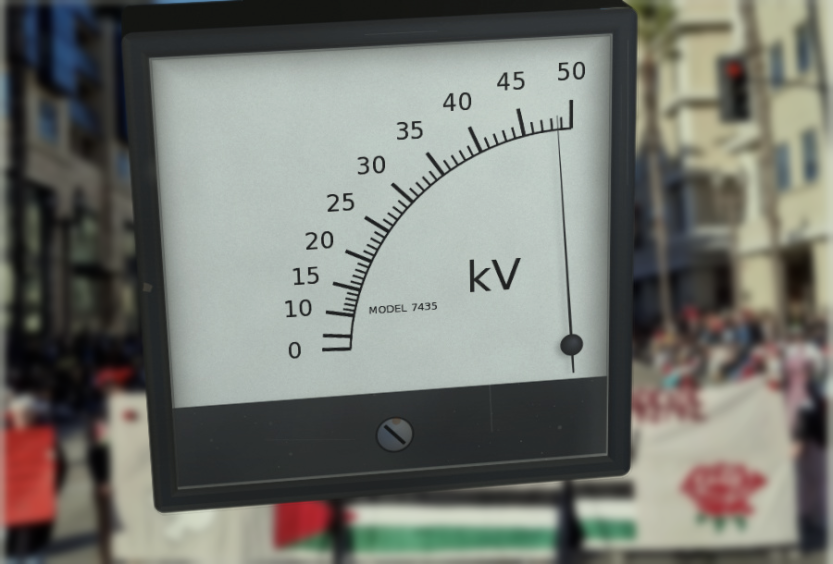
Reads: 48.5; kV
